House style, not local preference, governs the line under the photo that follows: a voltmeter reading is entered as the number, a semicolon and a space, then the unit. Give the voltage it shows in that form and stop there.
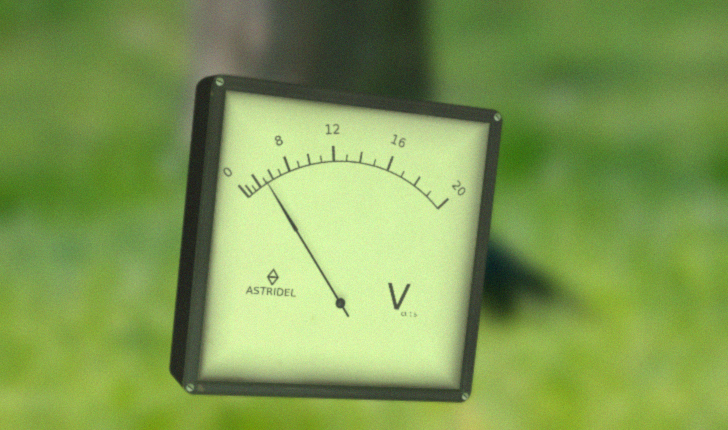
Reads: 5; V
